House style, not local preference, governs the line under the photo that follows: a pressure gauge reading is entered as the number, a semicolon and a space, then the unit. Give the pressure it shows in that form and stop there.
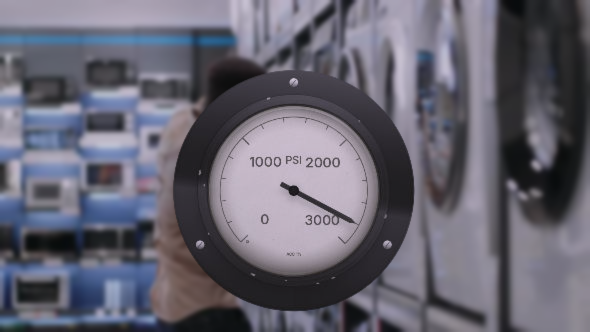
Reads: 2800; psi
